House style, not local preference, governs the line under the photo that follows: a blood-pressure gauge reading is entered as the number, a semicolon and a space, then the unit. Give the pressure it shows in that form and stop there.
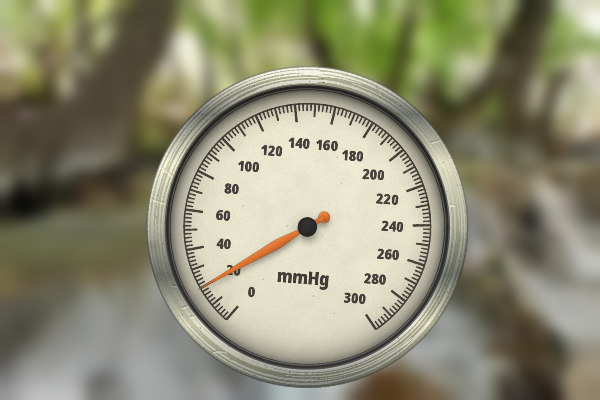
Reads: 20; mmHg
